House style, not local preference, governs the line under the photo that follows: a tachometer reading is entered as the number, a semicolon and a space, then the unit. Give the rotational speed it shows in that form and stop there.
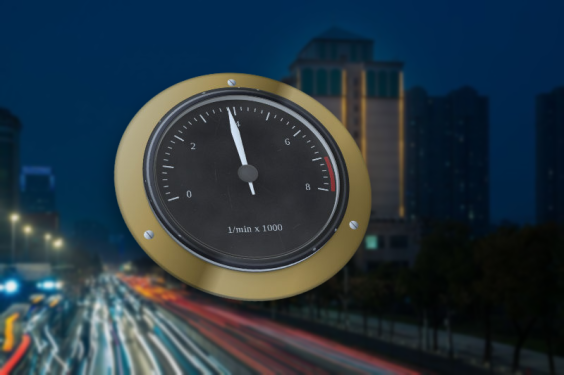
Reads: 3800; rpm
